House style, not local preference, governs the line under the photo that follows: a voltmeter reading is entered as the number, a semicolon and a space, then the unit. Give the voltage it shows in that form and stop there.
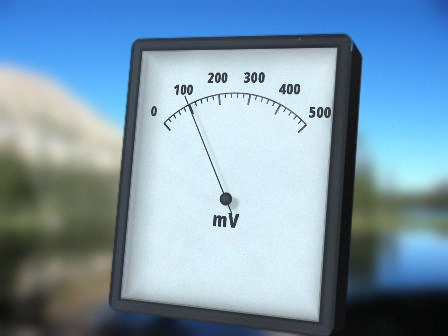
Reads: 100; mV
